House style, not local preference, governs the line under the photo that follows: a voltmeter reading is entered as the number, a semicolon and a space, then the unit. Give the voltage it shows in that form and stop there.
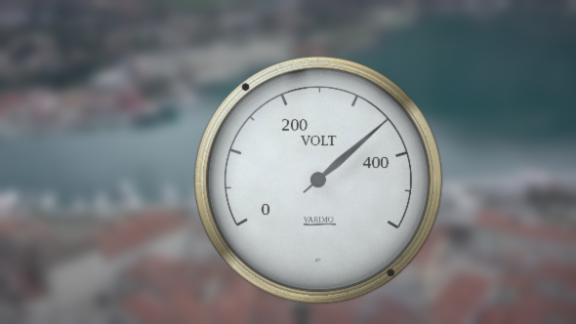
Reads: 350; V
